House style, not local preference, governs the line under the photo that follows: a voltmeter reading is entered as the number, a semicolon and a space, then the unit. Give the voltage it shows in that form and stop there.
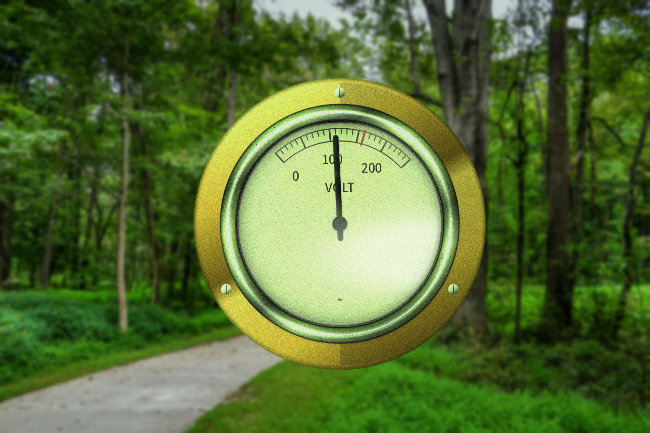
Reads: 110; V
